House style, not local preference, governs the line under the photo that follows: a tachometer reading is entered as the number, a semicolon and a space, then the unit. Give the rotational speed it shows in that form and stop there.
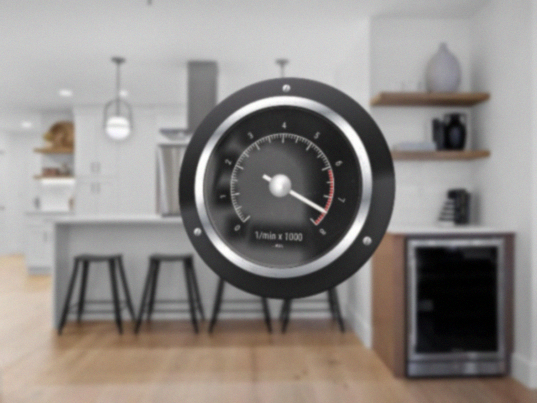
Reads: 7500; rpm
